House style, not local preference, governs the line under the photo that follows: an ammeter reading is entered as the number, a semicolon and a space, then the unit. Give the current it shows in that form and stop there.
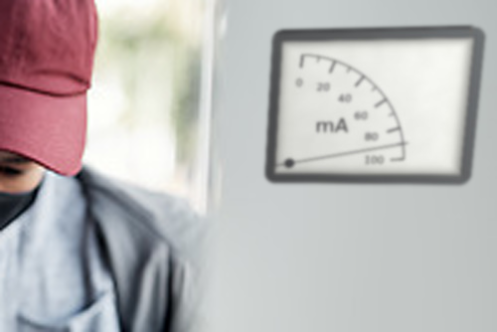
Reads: 90; mA
